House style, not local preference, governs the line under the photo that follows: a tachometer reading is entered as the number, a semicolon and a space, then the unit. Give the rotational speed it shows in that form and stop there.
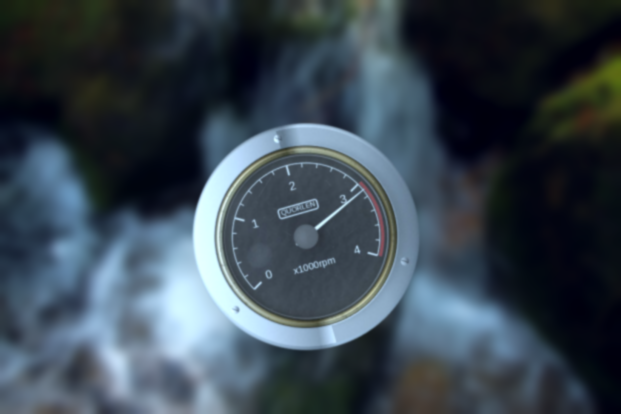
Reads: 3100; rpm
